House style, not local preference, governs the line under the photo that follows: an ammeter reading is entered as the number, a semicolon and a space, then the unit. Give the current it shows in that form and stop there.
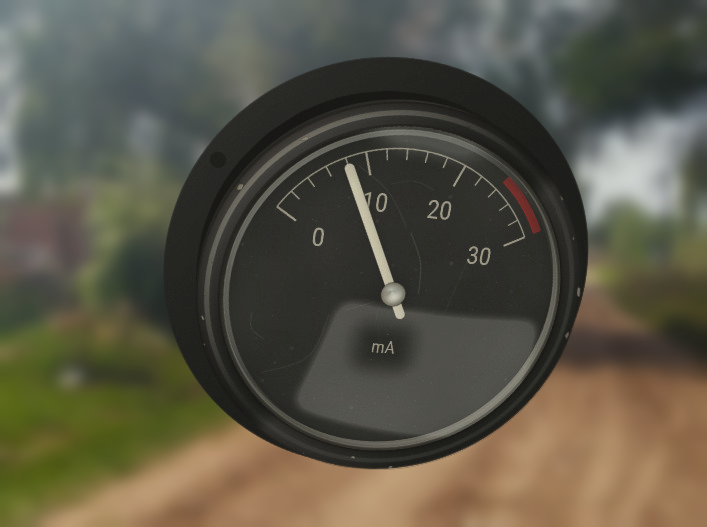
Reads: 8; mA
